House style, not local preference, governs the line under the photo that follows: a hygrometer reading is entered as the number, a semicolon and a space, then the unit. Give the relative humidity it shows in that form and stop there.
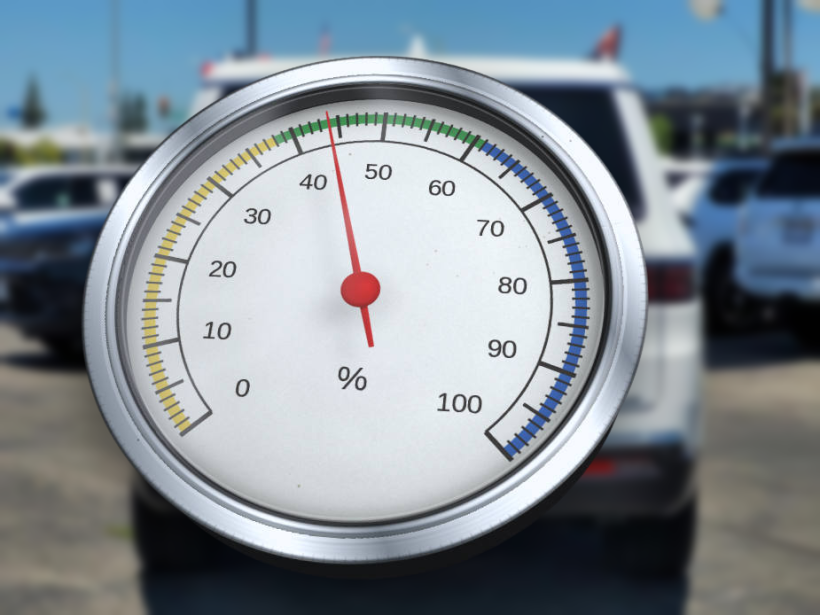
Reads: 44; %
